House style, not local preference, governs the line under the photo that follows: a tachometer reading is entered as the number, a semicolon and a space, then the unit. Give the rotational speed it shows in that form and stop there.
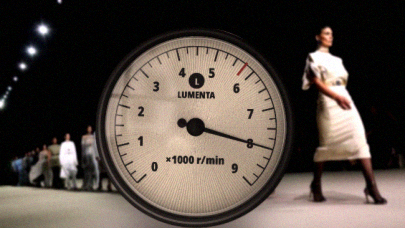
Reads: 8000; rpm
